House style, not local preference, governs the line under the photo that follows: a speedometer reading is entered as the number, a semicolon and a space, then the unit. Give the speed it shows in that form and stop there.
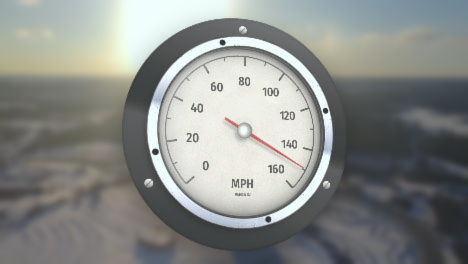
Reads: 150; mph
